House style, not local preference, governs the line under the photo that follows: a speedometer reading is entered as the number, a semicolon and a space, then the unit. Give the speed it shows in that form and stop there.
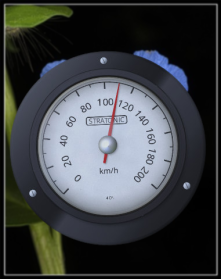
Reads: 110; km/h
